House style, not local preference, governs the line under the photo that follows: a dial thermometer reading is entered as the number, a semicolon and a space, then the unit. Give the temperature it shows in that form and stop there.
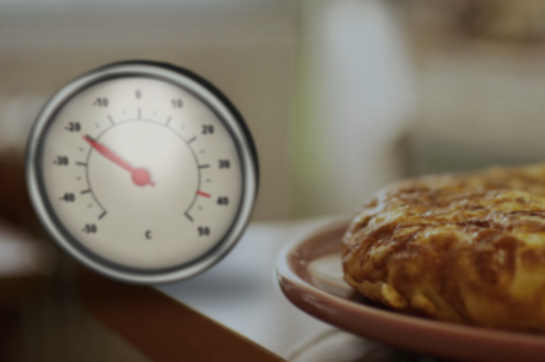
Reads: -20; °C
